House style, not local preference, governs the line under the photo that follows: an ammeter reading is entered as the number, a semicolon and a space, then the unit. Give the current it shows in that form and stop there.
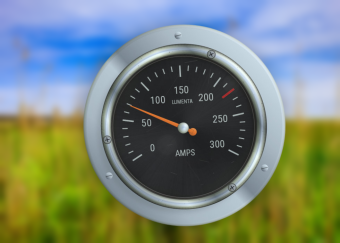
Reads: 70; A
